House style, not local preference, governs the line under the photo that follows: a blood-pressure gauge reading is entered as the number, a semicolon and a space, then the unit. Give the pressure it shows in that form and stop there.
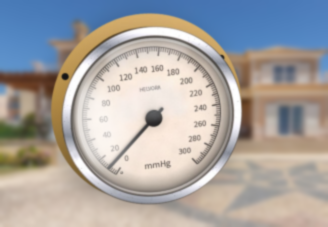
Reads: 10; mmHg
